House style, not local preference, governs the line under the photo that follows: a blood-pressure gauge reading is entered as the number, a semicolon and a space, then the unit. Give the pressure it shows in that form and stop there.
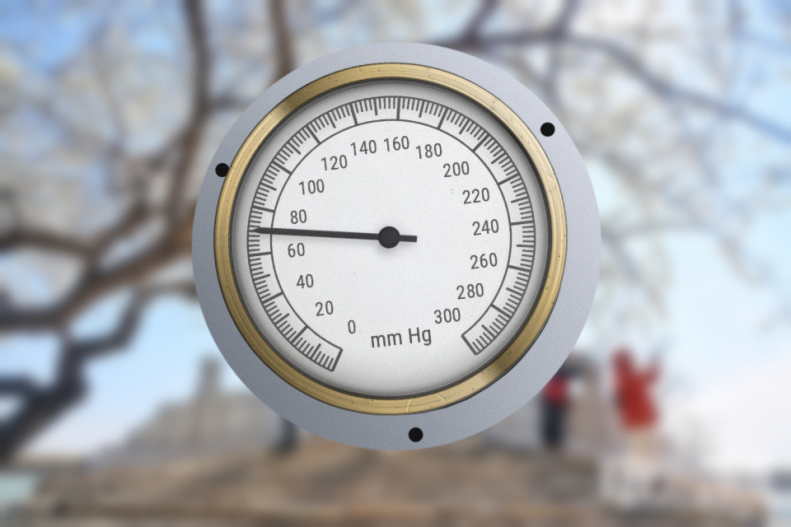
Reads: 70; mmHg
